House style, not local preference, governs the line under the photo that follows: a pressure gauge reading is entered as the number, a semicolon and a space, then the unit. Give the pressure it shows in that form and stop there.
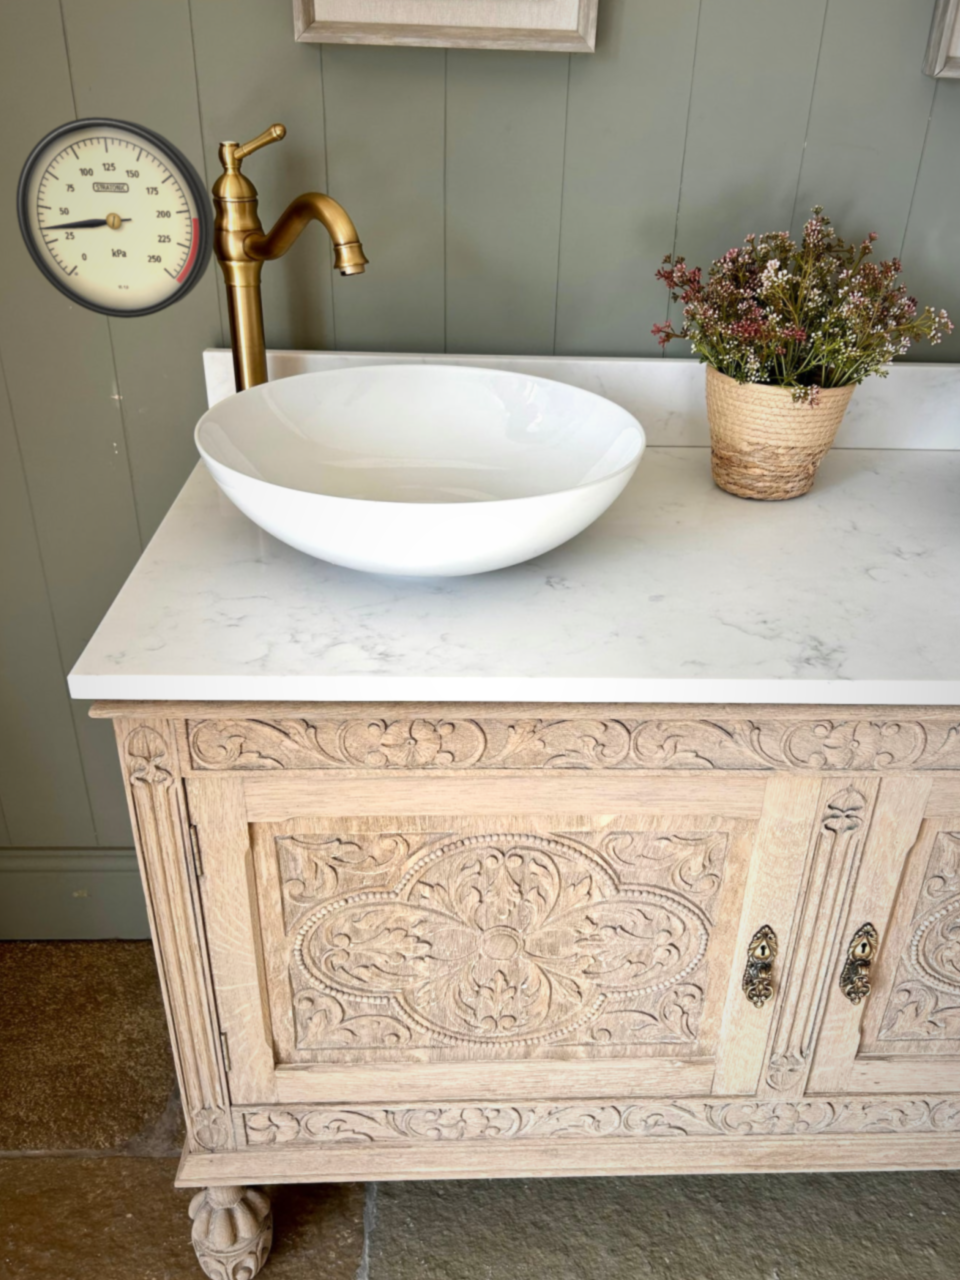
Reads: 35; kPa
